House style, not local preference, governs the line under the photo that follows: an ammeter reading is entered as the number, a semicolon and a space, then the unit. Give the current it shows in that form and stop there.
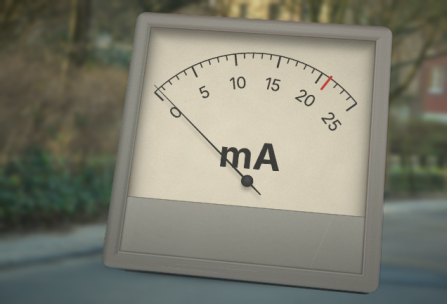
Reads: 0.5; mA
